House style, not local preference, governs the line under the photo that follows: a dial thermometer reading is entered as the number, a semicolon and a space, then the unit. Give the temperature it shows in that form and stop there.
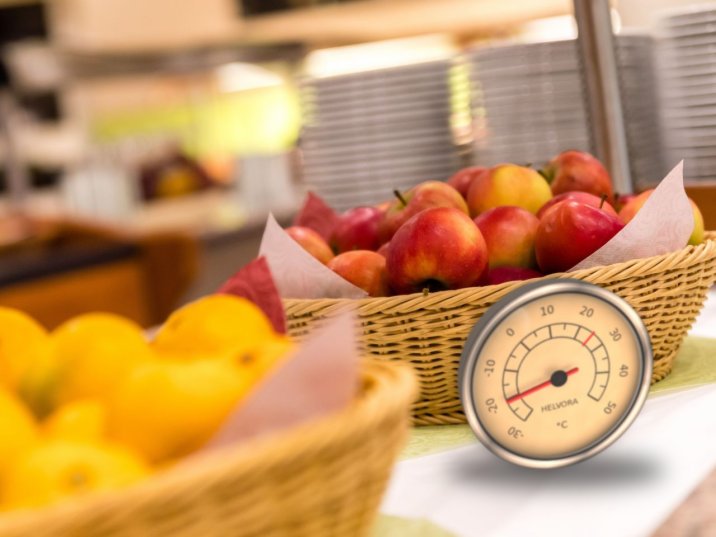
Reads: -20; °C
